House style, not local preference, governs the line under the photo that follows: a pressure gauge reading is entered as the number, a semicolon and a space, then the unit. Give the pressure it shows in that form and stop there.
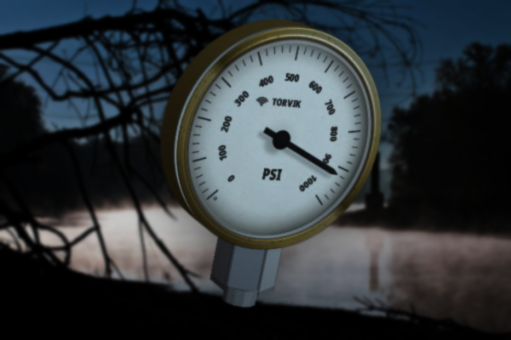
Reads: 920; psi
